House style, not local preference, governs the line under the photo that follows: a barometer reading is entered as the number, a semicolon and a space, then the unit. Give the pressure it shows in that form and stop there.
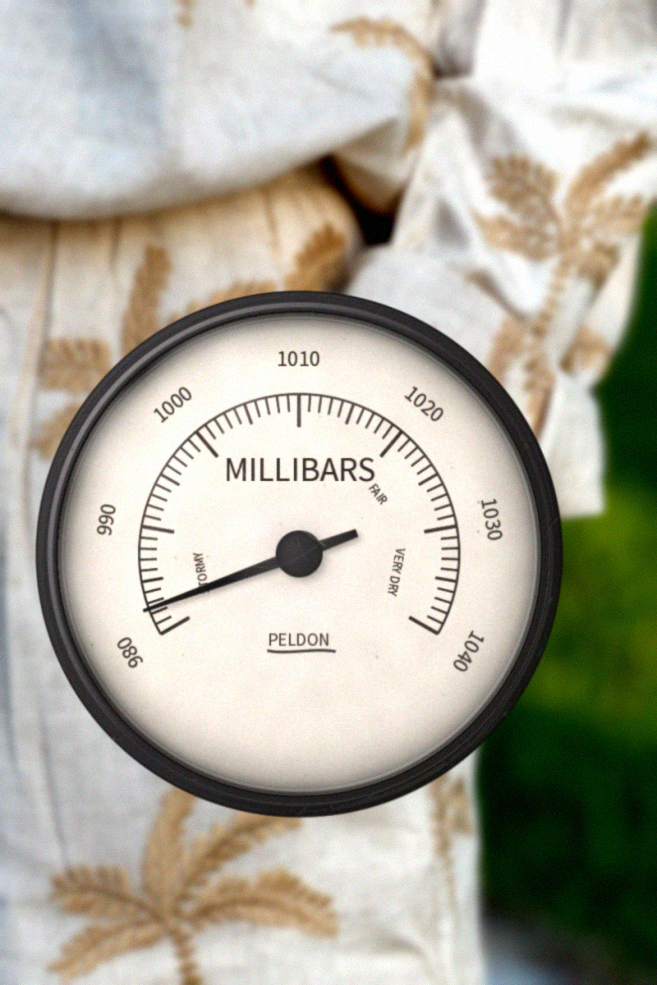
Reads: 982.5; mbar
